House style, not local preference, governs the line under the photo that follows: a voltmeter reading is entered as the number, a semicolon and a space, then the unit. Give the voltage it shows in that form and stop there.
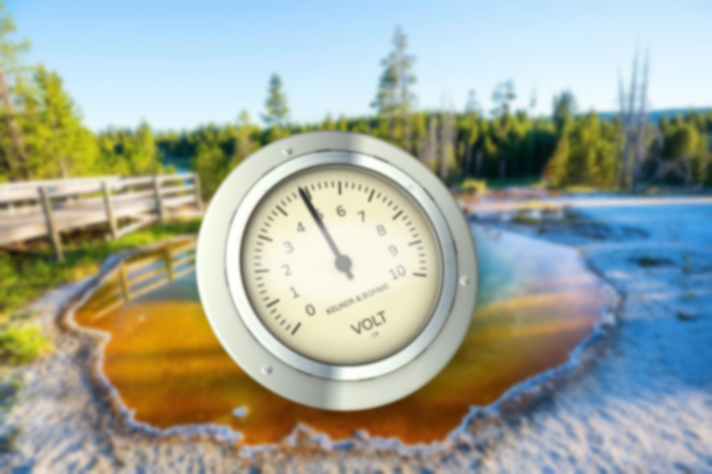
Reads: 4.8; V
